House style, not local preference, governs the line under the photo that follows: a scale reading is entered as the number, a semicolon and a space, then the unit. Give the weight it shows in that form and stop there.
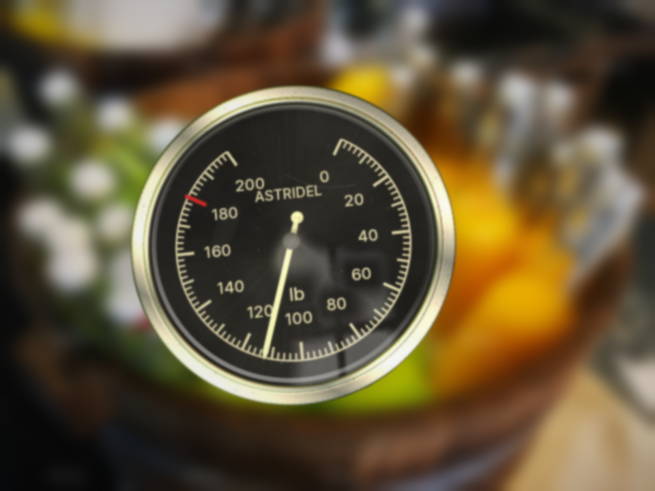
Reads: 112; lb
